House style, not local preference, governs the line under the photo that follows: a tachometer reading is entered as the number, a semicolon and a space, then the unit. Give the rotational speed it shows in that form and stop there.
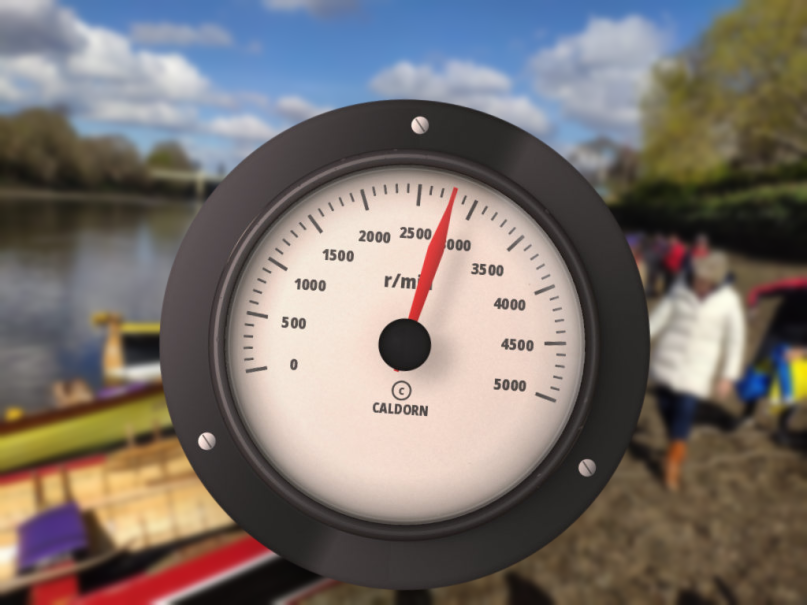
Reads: 2800; rpm
